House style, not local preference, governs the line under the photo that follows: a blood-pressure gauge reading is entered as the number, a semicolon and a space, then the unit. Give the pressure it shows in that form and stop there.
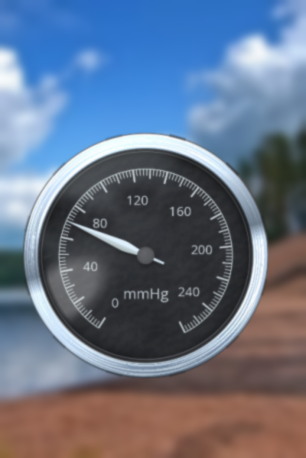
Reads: 70; mmHg
